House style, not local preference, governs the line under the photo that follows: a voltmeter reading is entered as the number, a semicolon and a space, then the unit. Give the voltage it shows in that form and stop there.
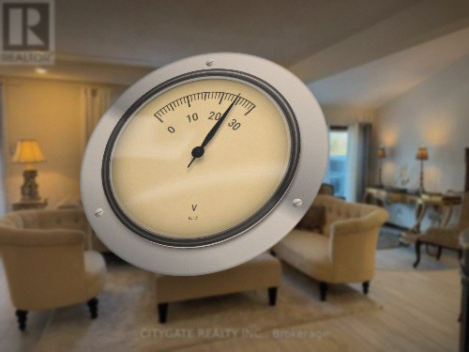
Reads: 25; V
